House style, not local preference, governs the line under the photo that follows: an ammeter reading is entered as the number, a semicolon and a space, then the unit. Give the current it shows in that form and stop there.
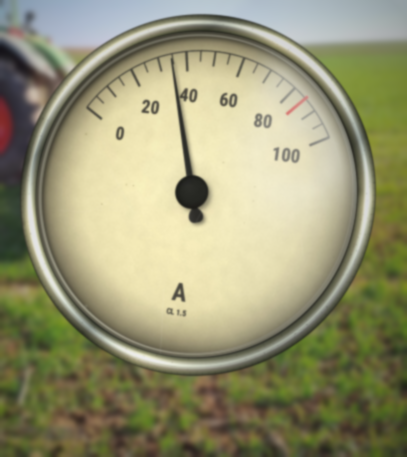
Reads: 35; A
